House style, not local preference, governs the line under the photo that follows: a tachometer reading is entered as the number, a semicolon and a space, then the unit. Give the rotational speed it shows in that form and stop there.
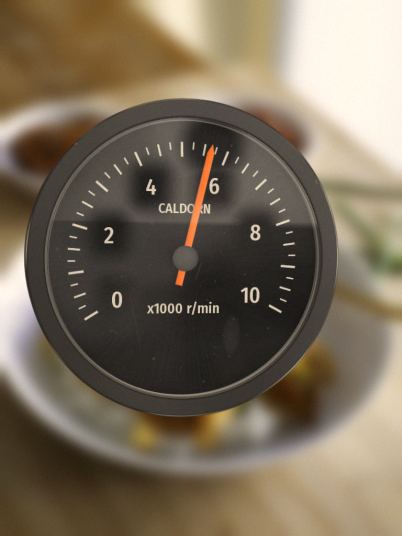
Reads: 5625; rpm
